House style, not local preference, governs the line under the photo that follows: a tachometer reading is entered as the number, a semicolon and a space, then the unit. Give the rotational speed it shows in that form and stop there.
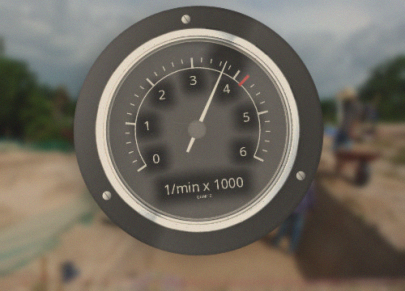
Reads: 3700; rpm
